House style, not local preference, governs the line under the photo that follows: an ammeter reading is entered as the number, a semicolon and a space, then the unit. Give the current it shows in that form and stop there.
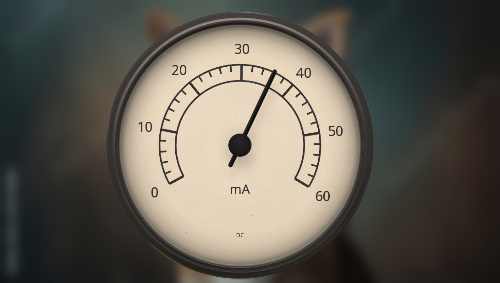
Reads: 36; mA
